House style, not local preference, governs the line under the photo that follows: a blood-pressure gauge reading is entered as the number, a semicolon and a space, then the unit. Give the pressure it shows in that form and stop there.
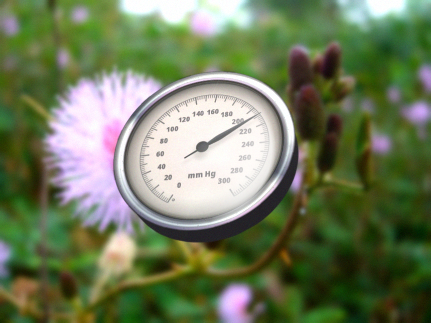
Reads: 210; mmHg
